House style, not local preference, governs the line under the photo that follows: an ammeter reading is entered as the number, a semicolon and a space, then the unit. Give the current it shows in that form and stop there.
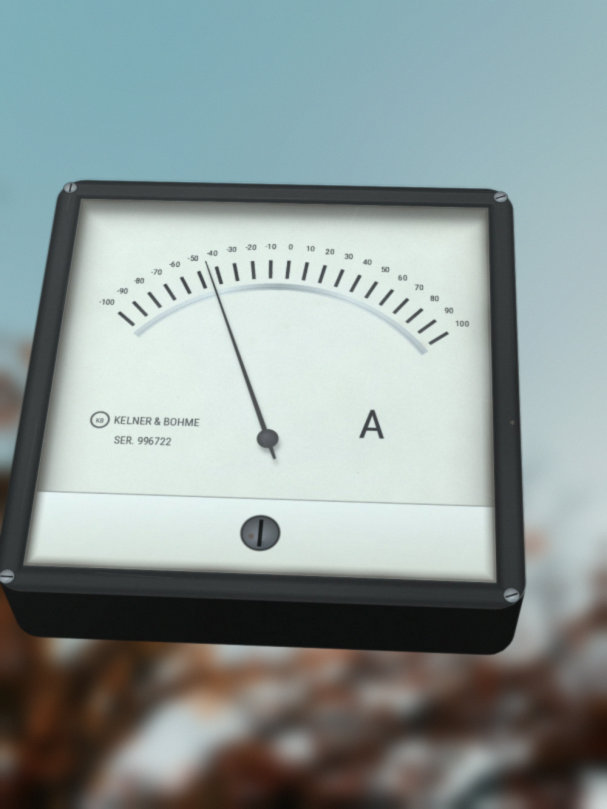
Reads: -45; A
